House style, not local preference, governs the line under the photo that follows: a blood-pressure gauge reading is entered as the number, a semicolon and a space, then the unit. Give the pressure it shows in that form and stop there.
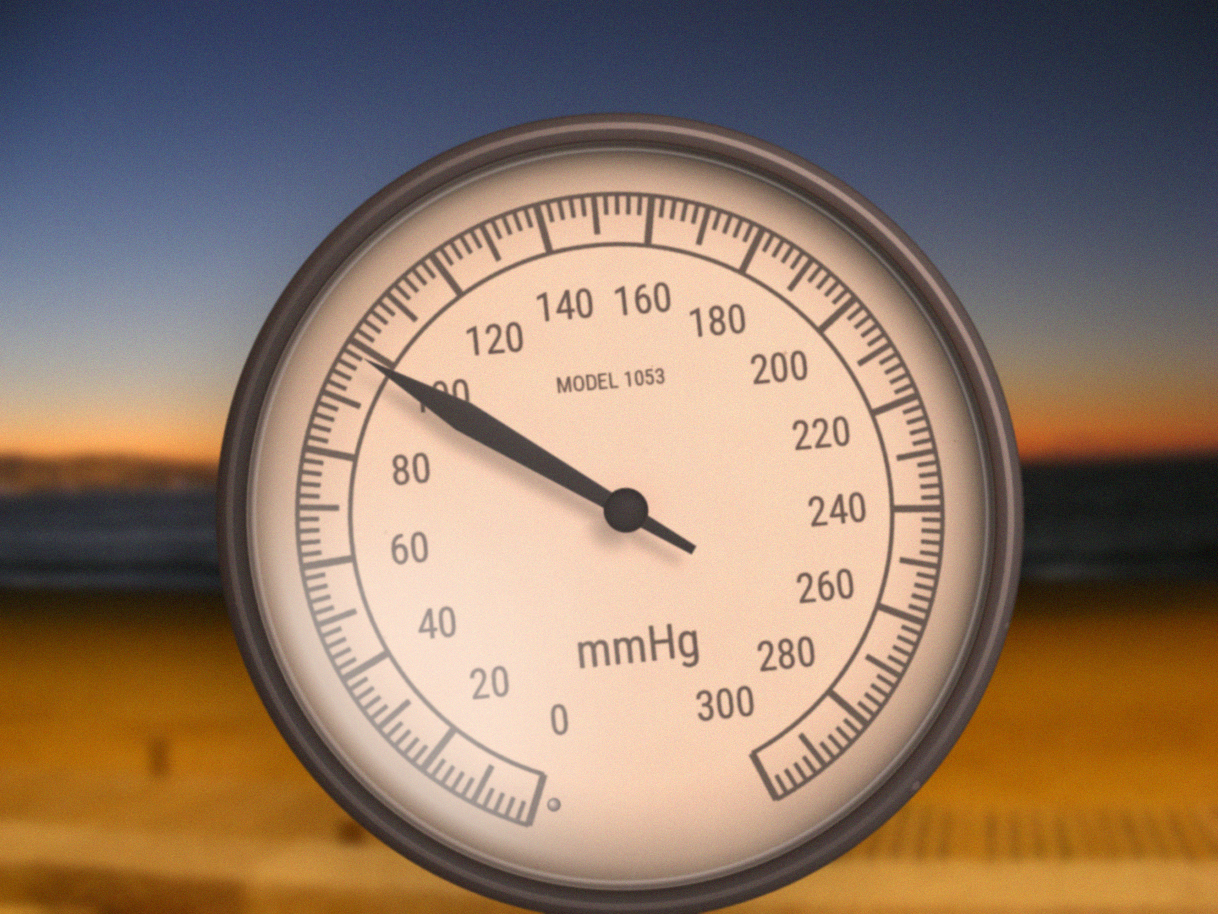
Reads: 98; mmHg
